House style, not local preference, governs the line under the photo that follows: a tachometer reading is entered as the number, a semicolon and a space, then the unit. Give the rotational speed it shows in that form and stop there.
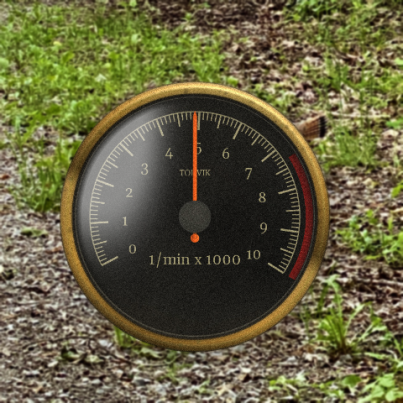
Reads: 4900; rpm
